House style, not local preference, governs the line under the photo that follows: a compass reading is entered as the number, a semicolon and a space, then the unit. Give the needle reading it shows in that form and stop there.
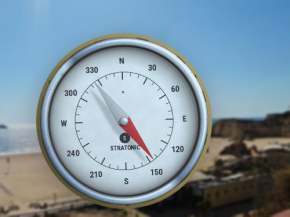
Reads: 145; °
